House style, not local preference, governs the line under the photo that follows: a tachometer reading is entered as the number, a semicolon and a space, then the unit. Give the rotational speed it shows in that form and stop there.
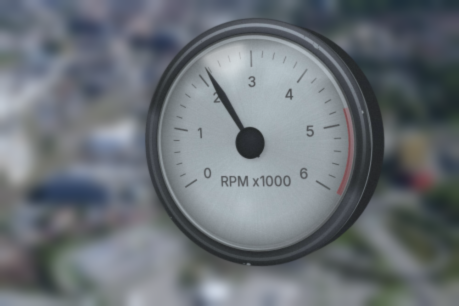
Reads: 2200; rpm
